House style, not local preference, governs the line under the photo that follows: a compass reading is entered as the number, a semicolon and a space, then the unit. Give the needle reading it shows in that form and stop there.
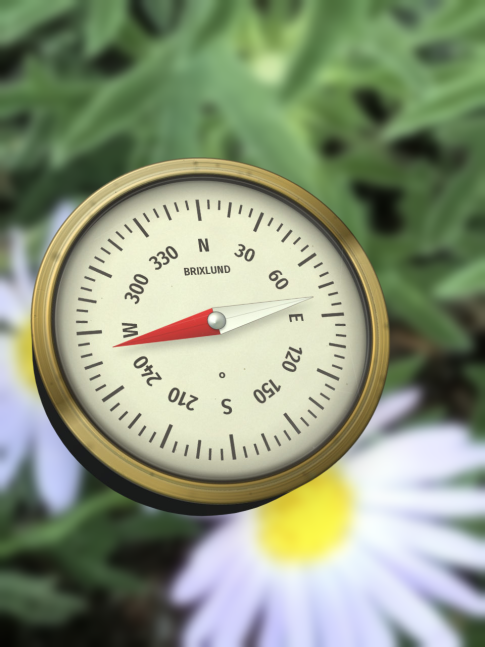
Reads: 260; °
